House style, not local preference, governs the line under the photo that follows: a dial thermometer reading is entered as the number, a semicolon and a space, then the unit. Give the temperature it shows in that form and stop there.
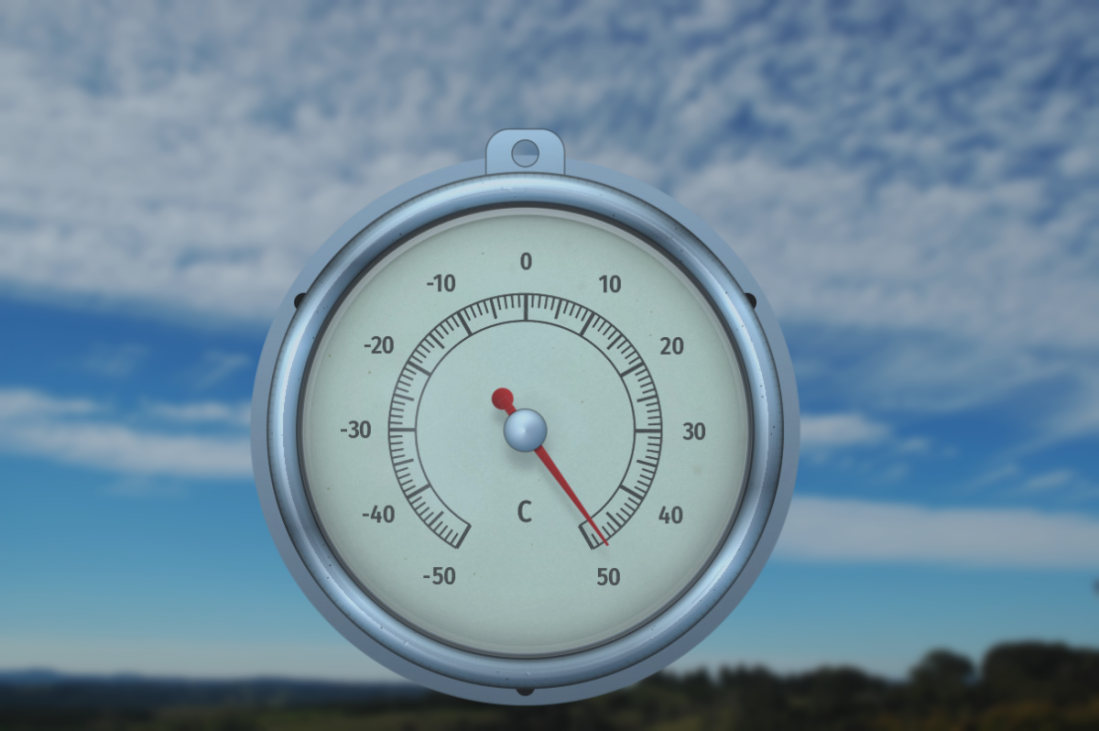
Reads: 48; °C
